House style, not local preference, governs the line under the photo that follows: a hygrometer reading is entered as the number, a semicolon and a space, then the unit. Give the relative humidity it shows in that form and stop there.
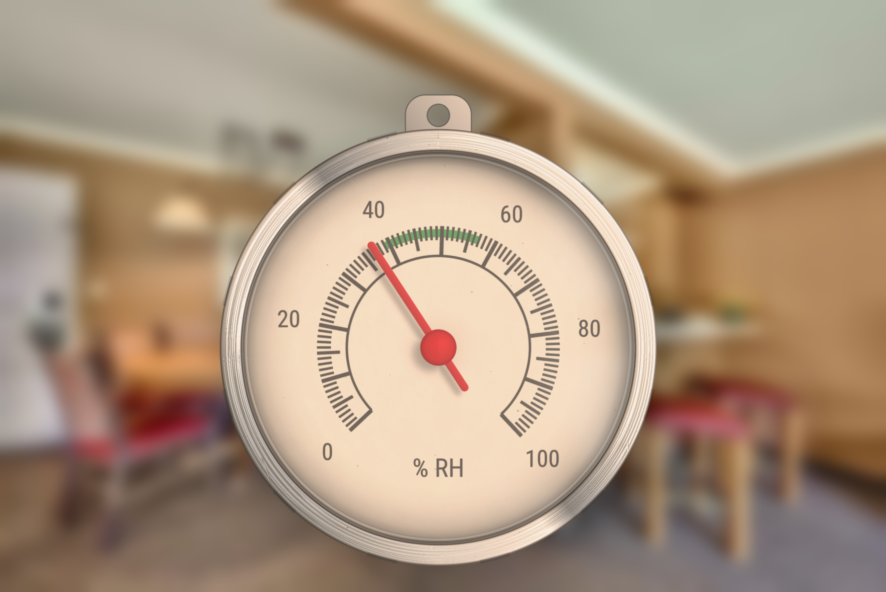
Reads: 37; %
